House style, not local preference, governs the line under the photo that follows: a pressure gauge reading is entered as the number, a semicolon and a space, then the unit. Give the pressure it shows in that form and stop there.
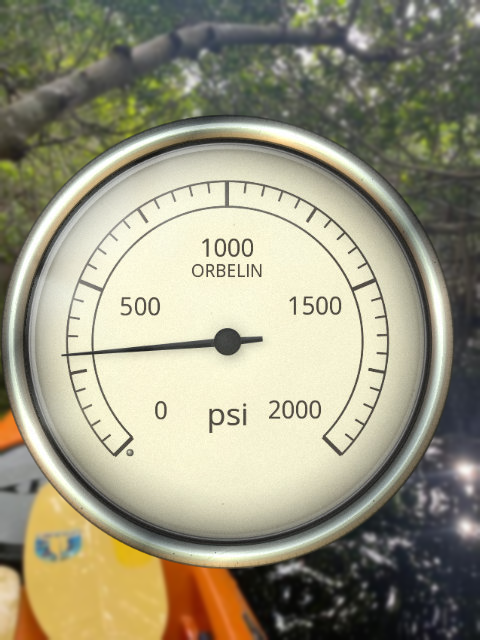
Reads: 300; psi
